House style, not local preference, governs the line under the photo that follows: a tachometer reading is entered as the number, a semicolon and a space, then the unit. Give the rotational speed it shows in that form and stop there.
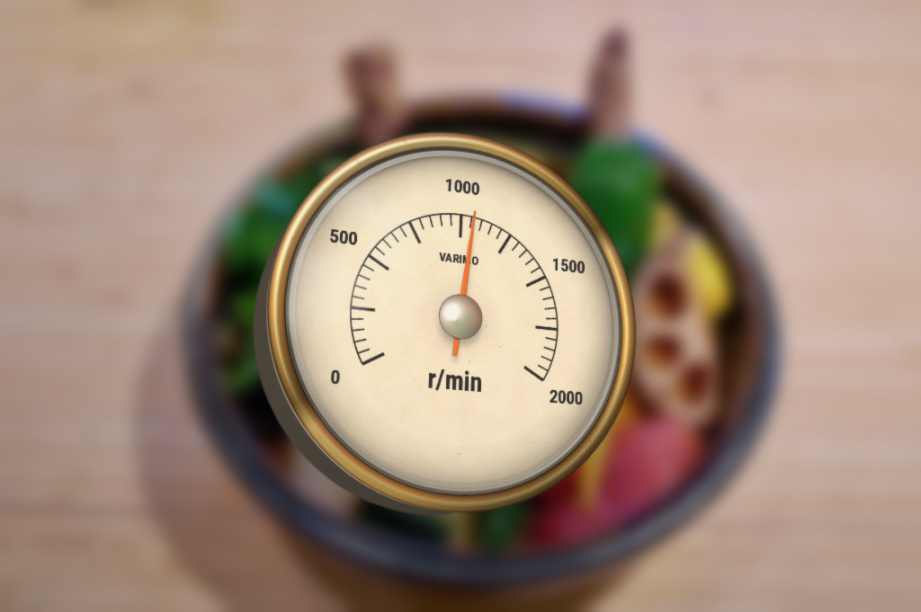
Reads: 1050; rpm
